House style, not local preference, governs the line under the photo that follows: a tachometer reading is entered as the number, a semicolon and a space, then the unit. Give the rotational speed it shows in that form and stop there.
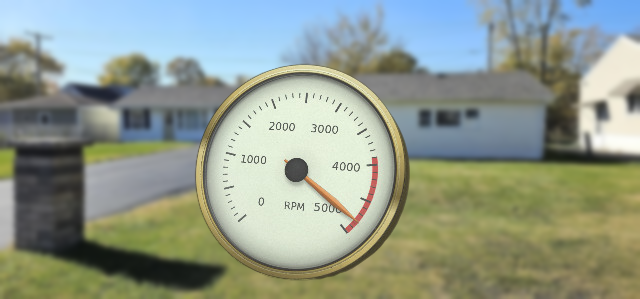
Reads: 4800; rpm
